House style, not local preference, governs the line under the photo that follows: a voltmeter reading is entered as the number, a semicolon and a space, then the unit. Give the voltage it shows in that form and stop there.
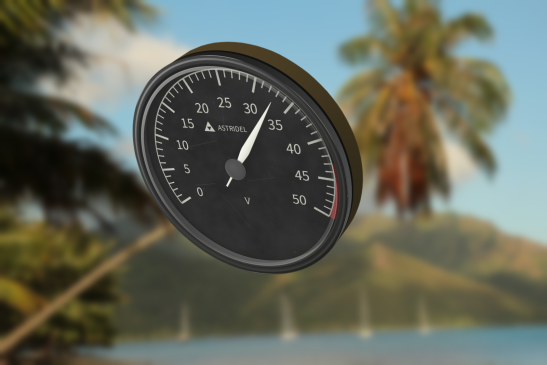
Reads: 33; V
